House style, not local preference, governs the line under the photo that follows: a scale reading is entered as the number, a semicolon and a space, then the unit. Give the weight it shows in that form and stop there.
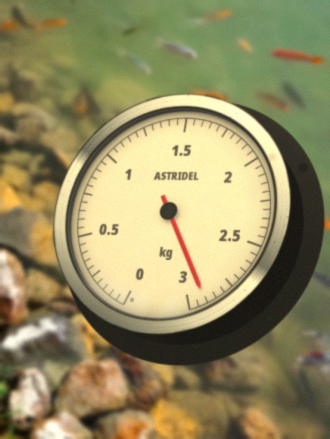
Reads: 2.9; kg
